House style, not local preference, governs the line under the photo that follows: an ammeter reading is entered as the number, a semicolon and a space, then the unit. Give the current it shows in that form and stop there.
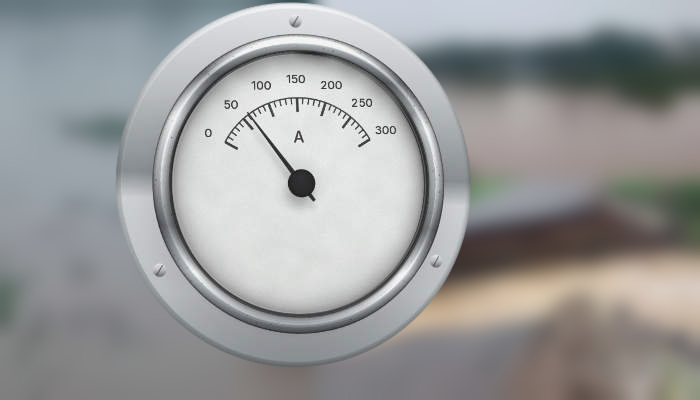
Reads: 60; A
